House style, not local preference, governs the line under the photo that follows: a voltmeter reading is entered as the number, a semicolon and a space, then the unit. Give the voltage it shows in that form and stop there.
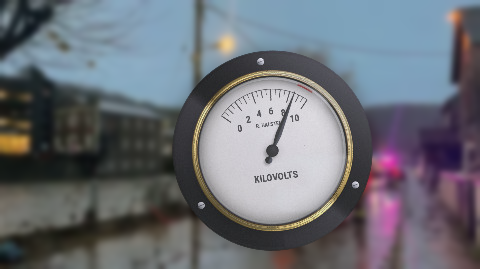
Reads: 8.5; kV
